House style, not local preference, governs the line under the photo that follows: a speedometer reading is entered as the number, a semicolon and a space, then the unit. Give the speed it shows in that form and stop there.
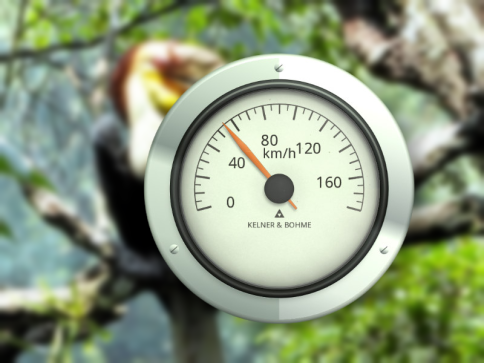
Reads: 55; km/h
